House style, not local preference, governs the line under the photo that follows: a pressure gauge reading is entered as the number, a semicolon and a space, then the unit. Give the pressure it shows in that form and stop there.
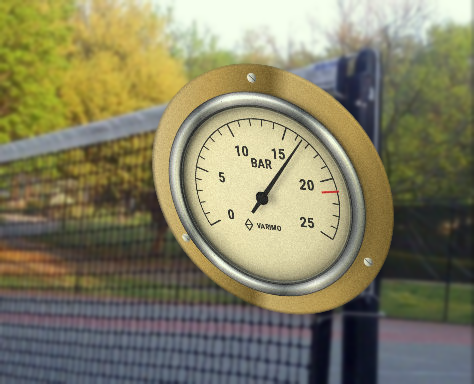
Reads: 16.5; bar
